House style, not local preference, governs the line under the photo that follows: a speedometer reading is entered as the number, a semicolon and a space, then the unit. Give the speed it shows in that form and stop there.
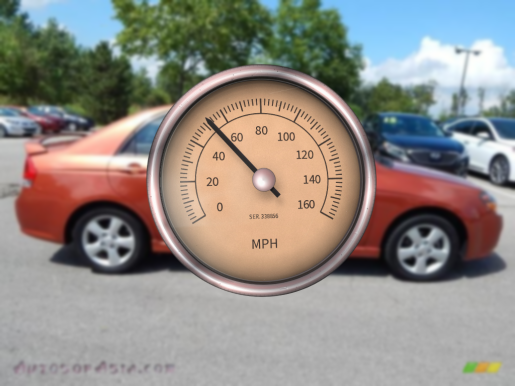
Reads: 52; mph
